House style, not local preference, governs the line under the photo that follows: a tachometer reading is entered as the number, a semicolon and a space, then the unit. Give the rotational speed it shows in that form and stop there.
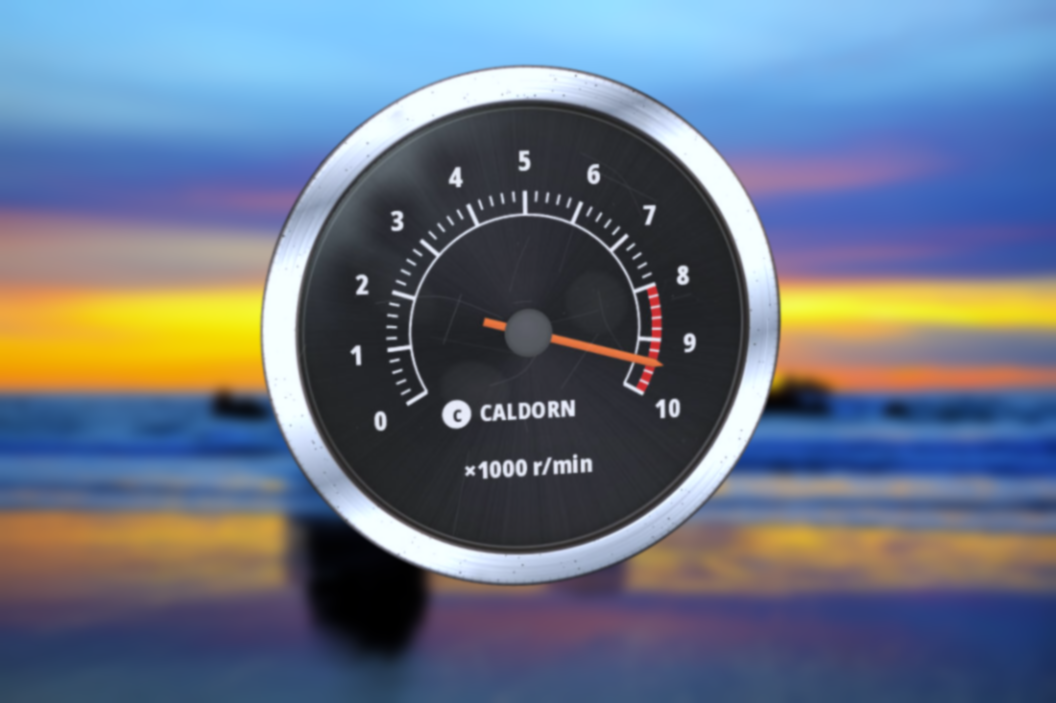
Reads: 9400; rpm
